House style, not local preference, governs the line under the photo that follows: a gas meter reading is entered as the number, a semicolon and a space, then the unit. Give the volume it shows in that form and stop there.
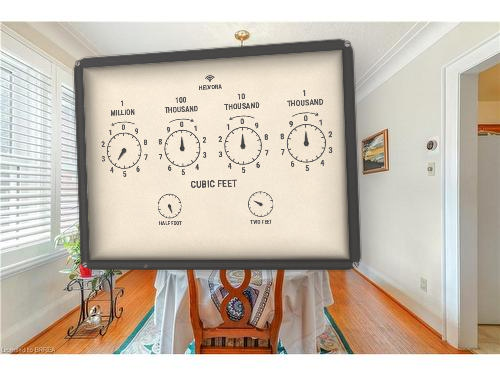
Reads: 400000; ft³
